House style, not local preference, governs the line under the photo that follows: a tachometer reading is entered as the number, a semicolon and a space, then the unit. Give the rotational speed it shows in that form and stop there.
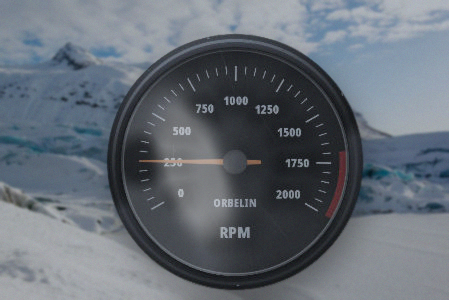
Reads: 250; rpm
